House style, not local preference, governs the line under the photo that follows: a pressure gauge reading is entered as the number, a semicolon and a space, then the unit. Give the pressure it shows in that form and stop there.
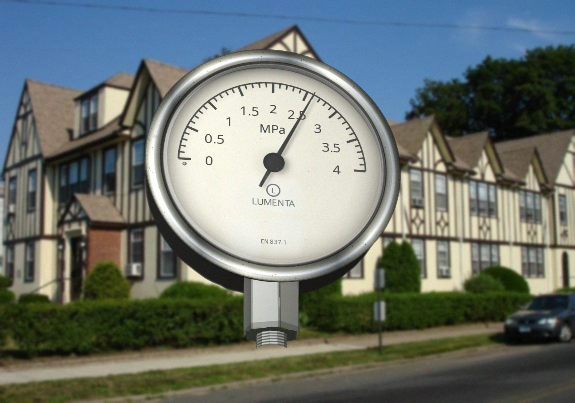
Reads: 2.6; MPa
